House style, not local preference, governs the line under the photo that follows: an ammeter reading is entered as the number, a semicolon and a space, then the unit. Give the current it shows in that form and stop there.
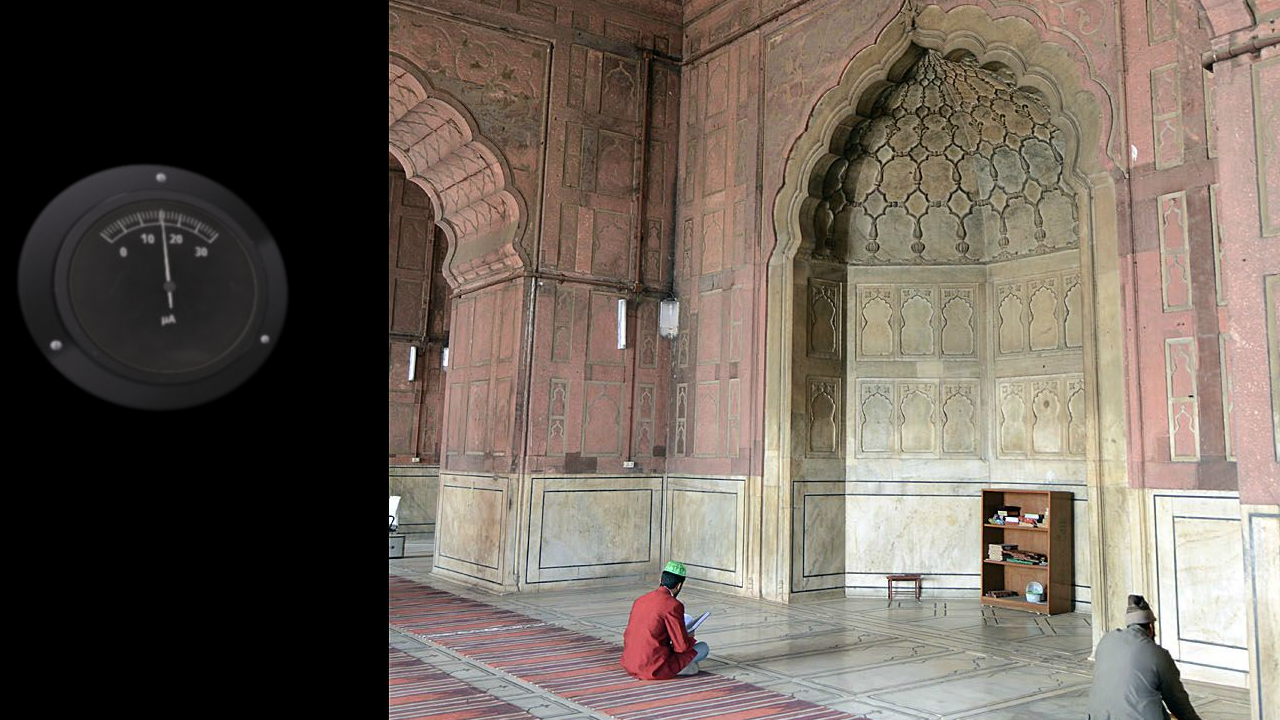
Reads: 15; µA
